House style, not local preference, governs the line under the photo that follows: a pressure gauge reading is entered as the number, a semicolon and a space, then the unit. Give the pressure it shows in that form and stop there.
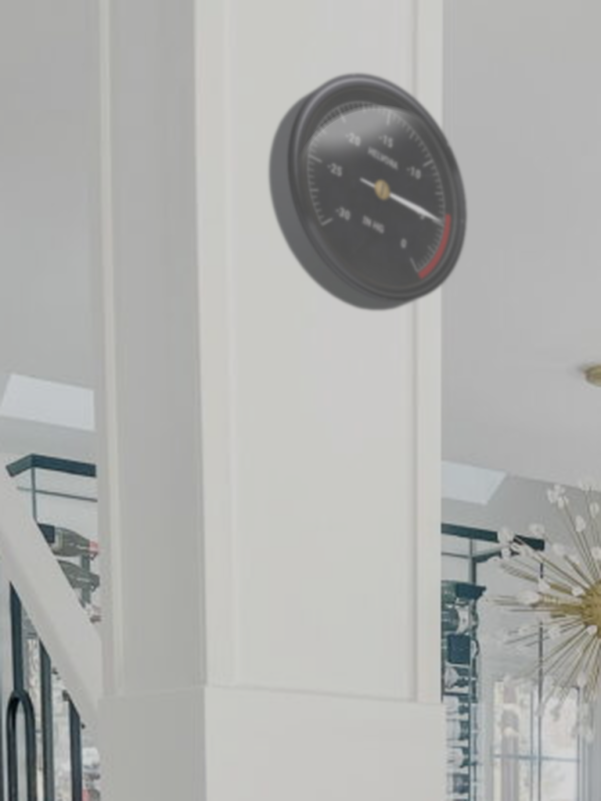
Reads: -5; inHg
